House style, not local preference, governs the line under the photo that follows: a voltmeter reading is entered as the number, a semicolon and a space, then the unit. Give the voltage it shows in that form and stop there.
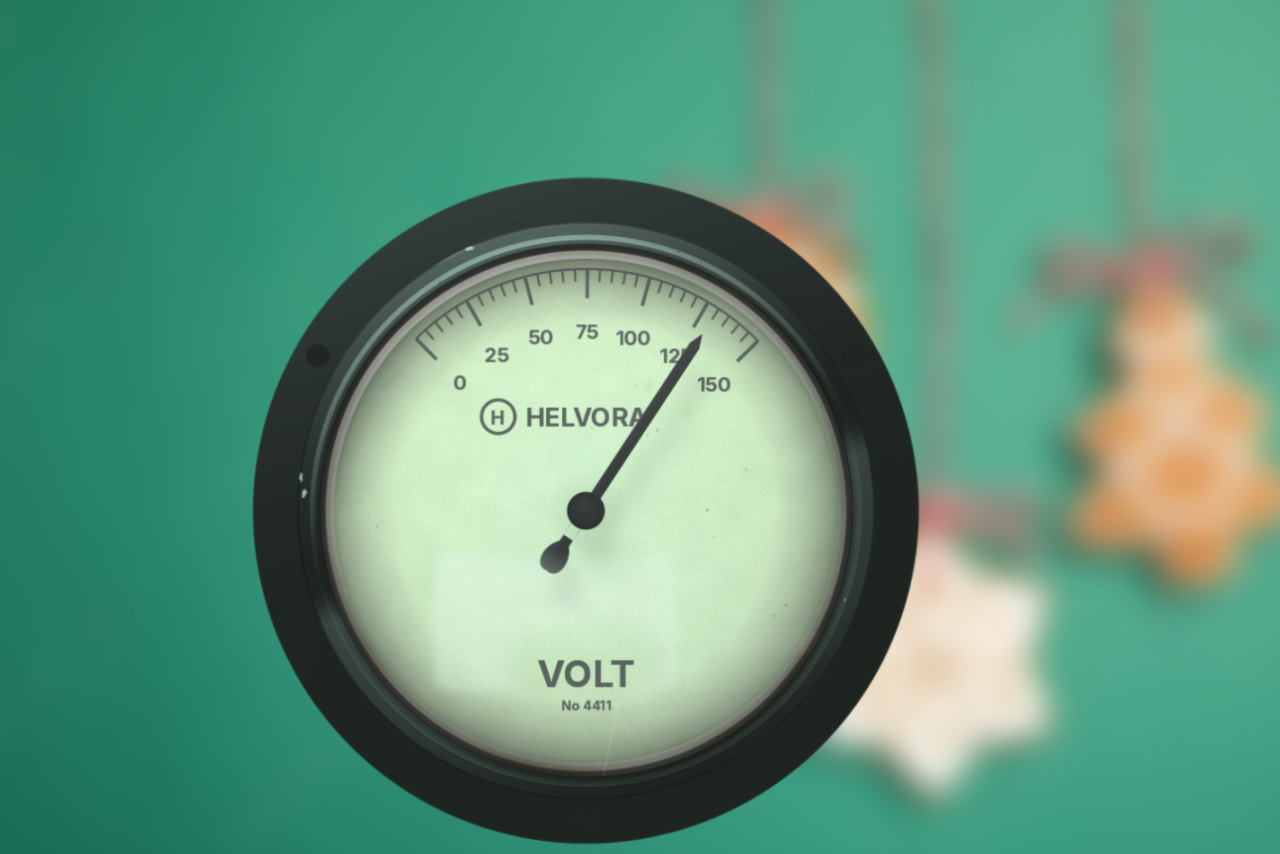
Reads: 130; V
